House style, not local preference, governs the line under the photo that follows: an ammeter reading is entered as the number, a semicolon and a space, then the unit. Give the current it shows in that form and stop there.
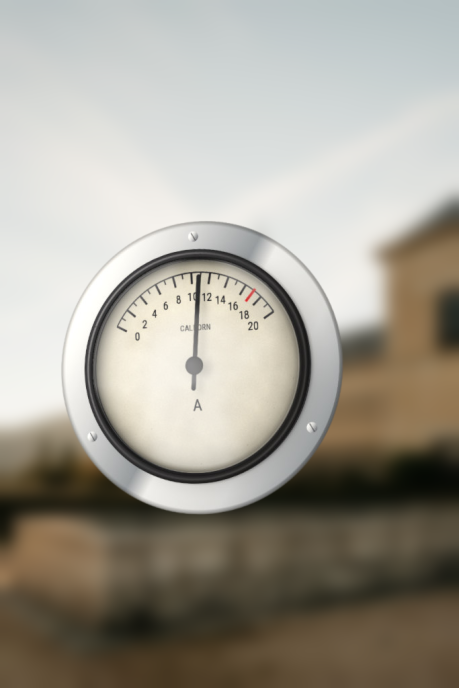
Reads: 11; A
